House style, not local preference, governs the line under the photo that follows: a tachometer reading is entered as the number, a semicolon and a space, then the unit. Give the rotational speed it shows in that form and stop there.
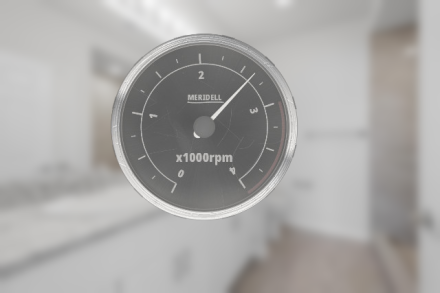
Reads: 2625; rpm
